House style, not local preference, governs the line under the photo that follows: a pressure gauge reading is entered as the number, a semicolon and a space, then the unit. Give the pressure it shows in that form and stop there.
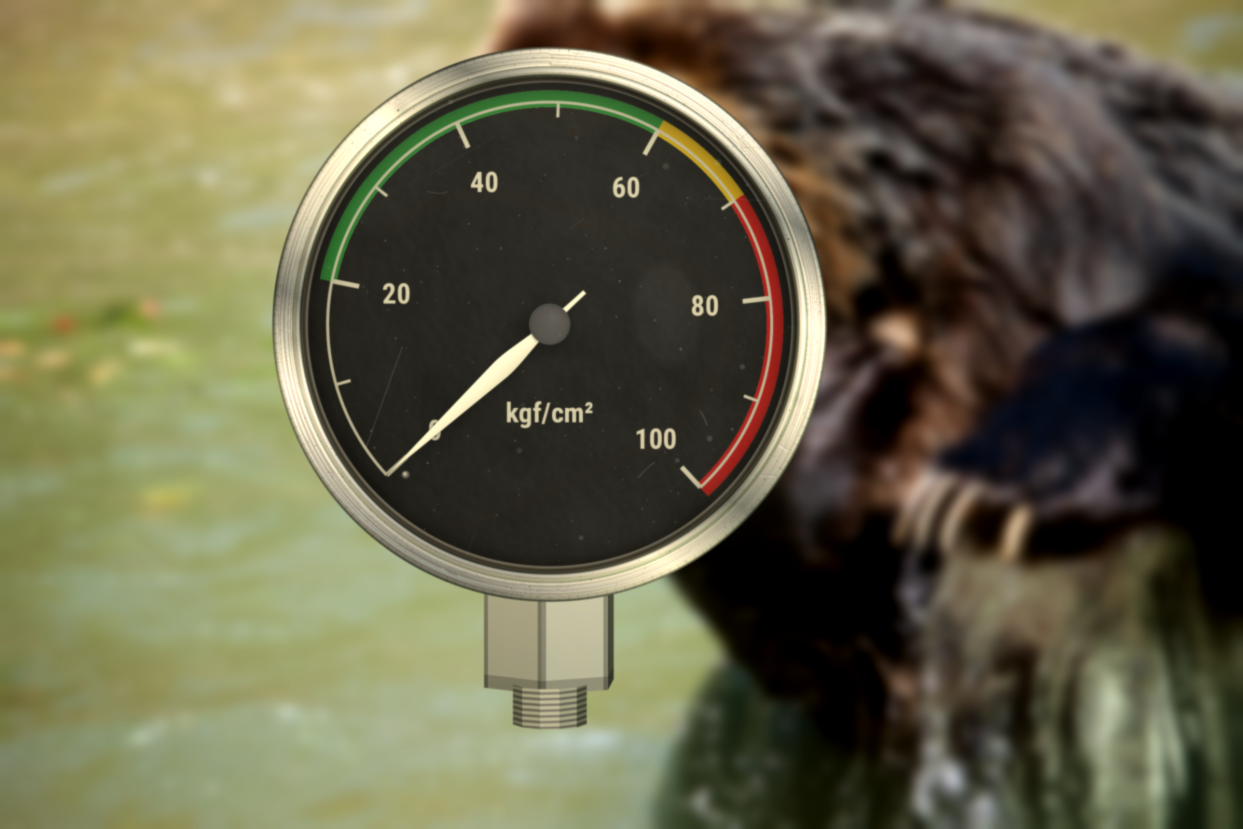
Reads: 0; kg/cm²
